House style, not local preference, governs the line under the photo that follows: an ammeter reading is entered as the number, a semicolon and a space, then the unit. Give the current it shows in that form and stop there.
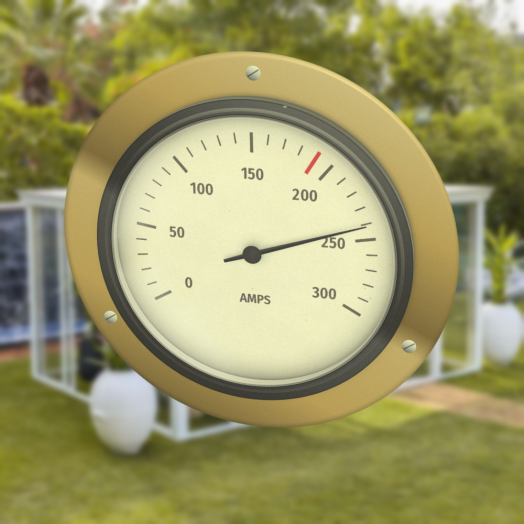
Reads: 240; A
